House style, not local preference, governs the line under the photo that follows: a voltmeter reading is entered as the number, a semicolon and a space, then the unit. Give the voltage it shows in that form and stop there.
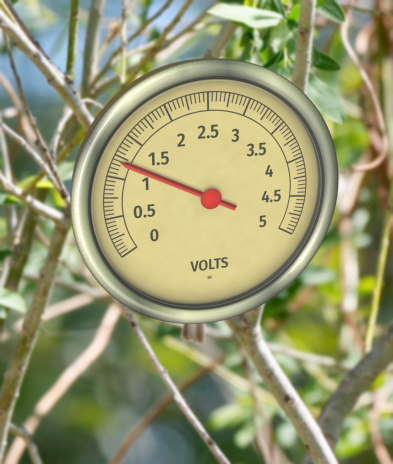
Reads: 1.2; V
